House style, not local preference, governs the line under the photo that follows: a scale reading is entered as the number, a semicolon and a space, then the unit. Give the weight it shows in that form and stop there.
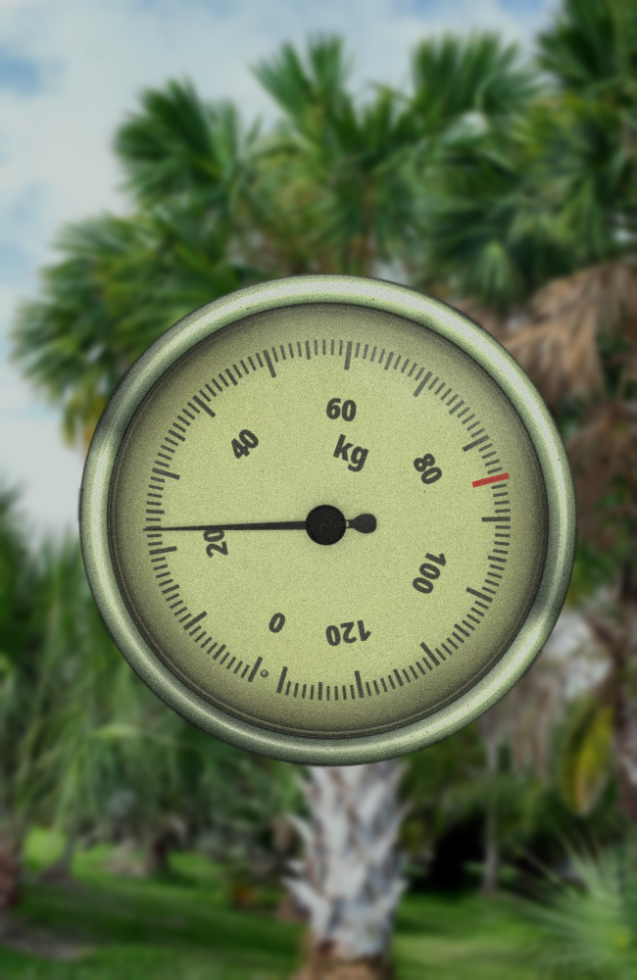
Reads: 23; kg
